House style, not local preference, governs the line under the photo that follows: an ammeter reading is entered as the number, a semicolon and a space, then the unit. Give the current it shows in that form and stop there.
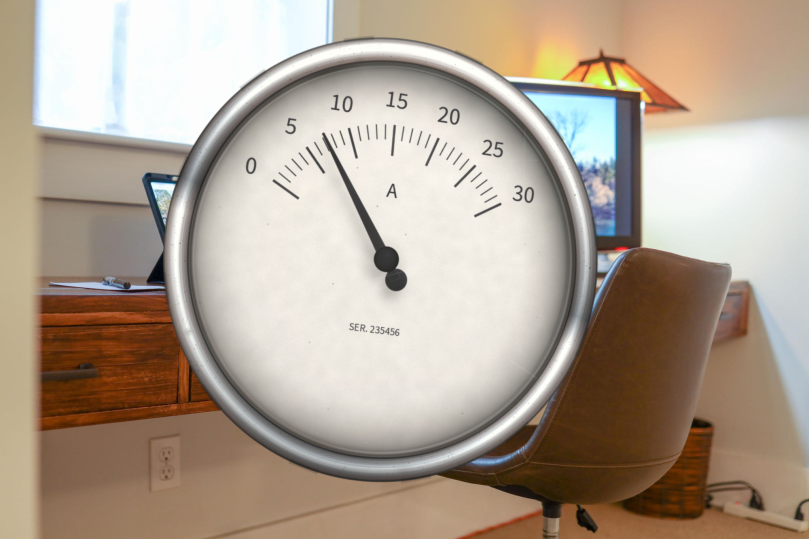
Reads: 7; A
